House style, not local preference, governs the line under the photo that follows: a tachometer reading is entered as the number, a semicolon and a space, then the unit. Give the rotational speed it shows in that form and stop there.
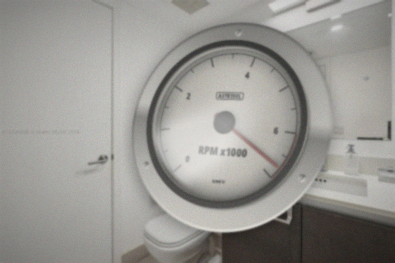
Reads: 6750; rpm
